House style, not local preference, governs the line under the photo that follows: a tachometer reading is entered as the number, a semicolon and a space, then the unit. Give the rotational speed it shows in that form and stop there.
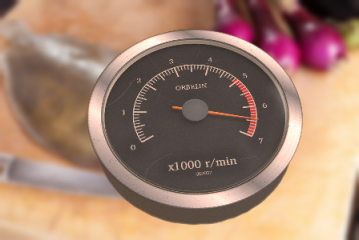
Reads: 6500; rpm
